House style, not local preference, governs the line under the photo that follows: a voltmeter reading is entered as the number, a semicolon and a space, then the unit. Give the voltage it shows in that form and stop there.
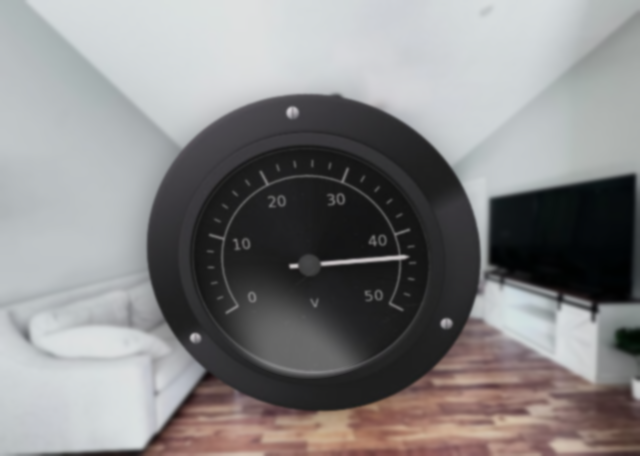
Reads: 43; V
